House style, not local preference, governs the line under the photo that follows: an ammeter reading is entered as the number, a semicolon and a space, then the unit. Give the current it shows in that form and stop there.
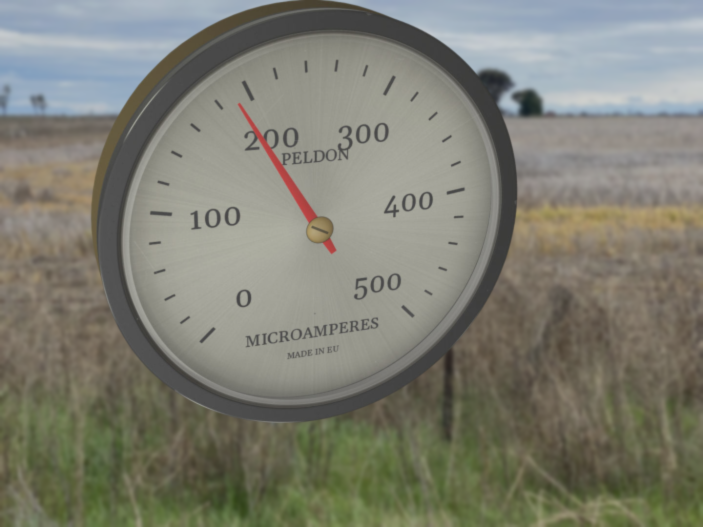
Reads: 190; µA
